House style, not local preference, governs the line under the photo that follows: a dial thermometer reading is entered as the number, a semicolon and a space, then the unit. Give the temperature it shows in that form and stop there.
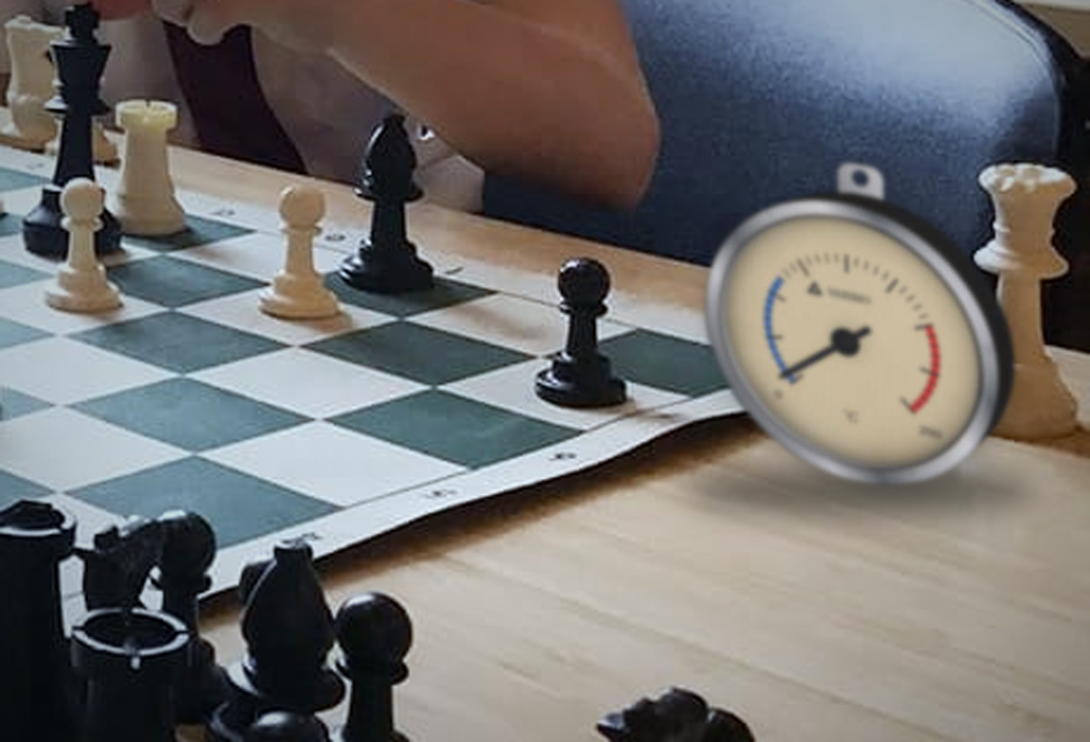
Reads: 5; °C
